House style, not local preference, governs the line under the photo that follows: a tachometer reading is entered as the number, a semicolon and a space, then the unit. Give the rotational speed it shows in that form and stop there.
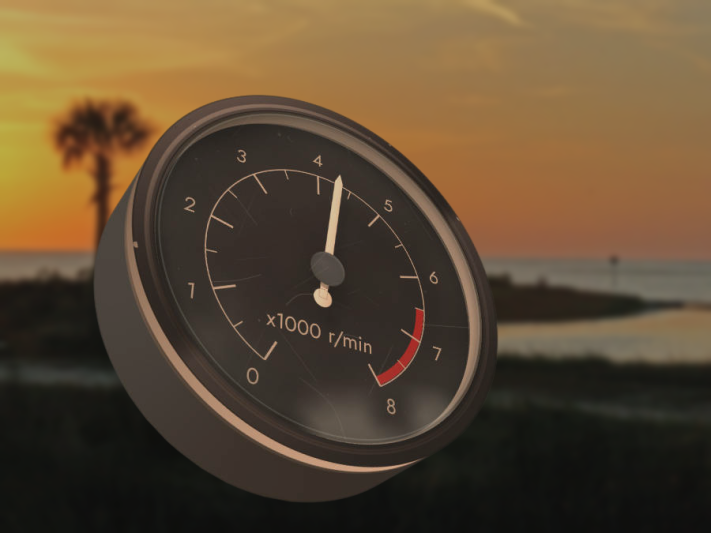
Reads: 4250; rpm
